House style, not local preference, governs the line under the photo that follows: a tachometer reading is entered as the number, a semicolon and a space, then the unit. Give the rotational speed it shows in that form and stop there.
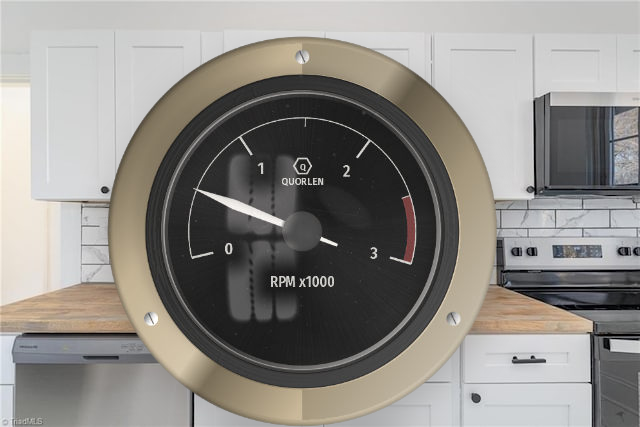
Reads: 500; rpm
